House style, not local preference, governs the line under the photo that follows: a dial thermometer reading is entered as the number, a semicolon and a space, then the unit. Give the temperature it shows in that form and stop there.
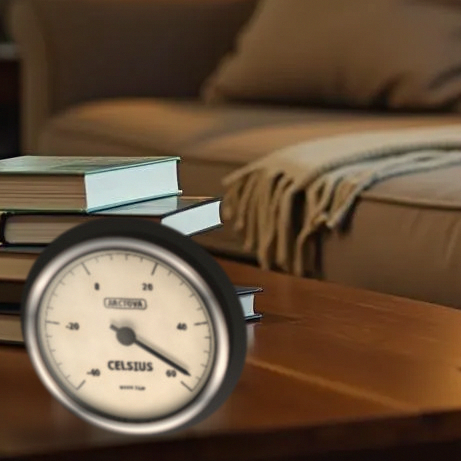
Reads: 56; °C
